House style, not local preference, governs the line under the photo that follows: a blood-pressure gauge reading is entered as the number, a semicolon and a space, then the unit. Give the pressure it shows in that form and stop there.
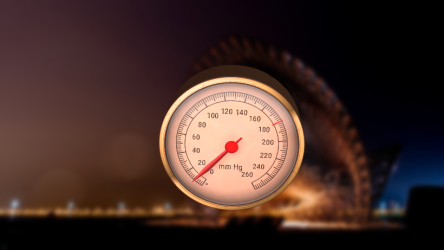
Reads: 10; mmHg
